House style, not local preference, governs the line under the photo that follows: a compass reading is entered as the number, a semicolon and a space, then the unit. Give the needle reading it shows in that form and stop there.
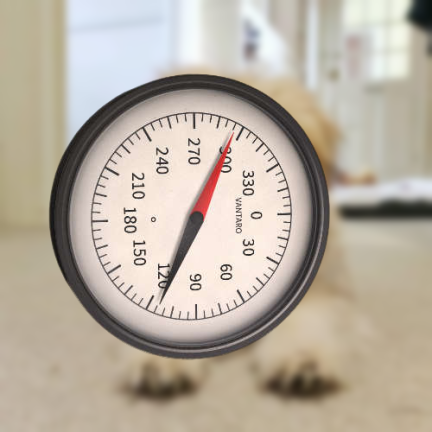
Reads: 295; °
